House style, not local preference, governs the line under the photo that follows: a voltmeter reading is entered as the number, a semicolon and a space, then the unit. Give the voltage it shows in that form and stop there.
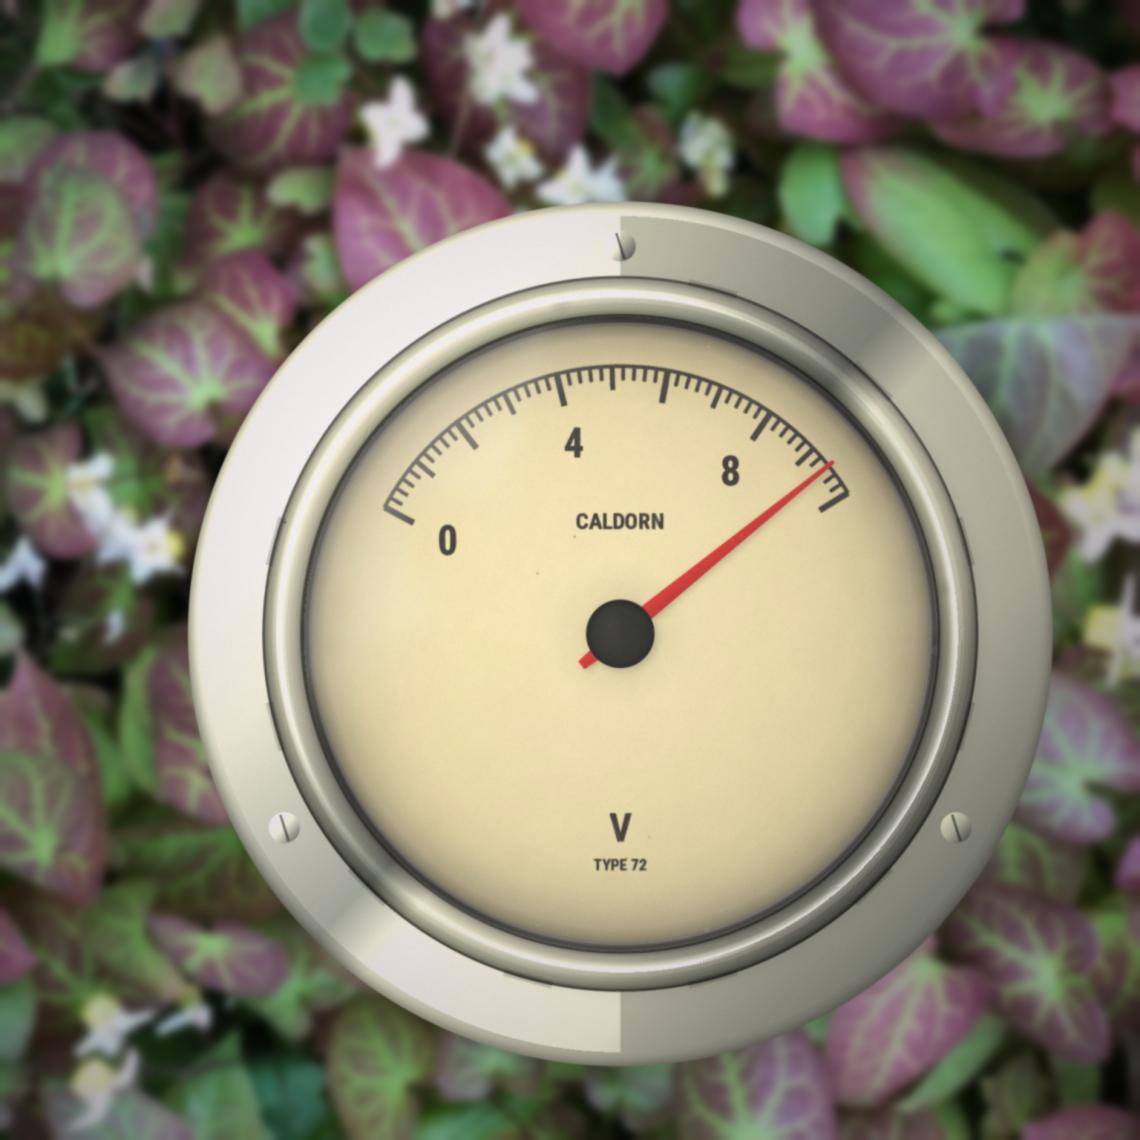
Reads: 9.4; V
